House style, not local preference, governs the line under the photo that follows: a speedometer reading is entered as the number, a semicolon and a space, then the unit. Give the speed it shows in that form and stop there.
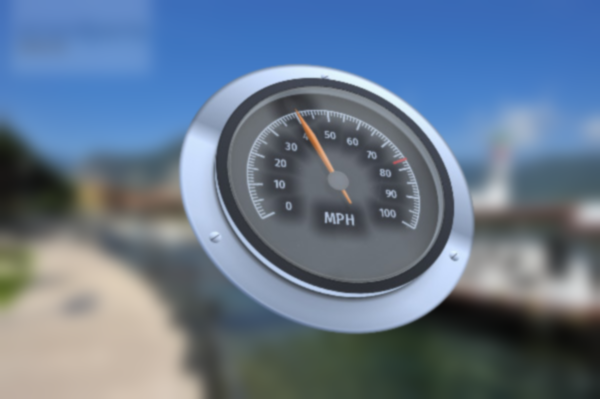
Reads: 40; mph
